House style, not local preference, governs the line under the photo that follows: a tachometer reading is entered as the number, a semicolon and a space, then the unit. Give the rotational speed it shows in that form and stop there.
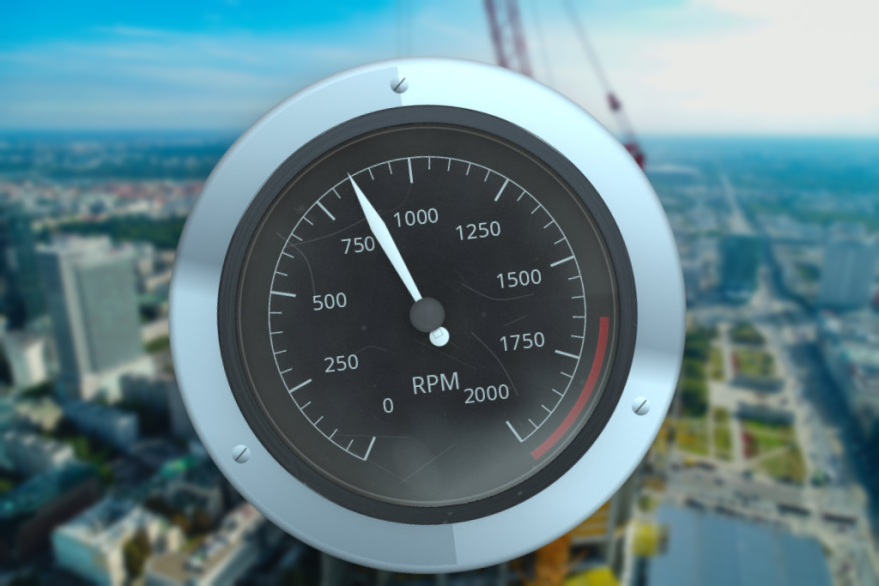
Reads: 850; rpm
